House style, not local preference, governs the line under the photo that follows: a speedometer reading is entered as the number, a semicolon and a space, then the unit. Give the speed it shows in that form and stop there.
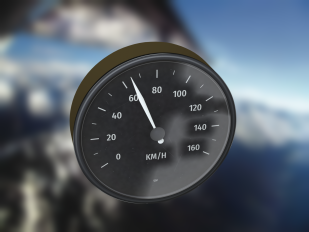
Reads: 65; km/h
